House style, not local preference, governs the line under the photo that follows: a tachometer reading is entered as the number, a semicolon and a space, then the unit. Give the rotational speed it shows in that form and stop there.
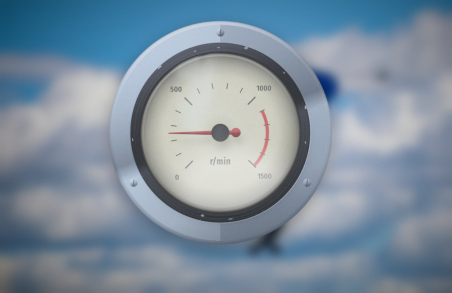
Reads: 250; rpm
